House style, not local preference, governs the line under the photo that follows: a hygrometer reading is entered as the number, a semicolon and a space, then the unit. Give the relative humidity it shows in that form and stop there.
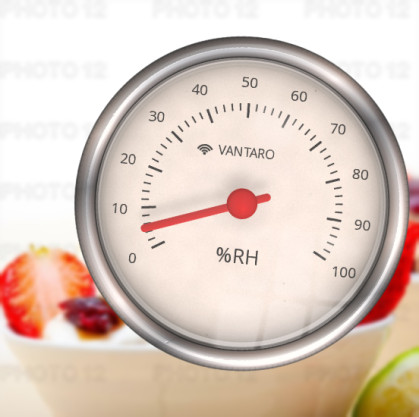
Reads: 5; %
